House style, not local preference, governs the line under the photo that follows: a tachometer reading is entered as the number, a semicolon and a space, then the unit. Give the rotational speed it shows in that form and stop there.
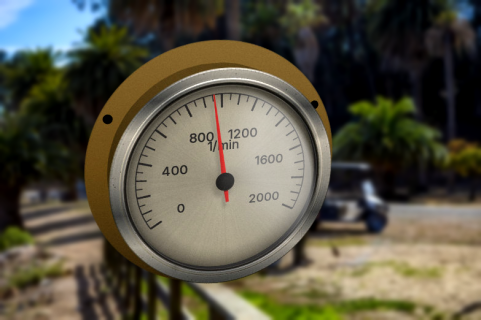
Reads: 950; rpm
